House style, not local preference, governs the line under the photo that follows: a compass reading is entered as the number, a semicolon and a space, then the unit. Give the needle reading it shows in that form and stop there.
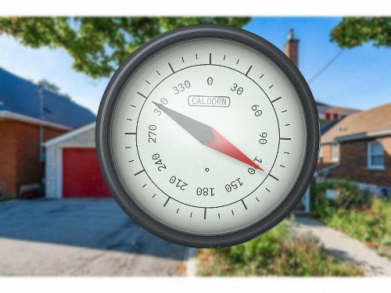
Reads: 120; °
